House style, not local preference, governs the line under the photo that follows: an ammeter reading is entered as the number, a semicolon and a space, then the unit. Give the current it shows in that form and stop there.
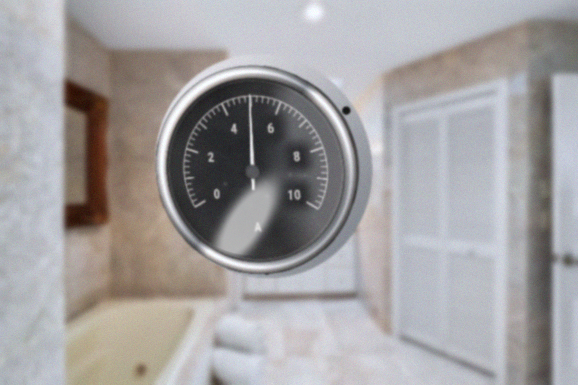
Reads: 5; A
